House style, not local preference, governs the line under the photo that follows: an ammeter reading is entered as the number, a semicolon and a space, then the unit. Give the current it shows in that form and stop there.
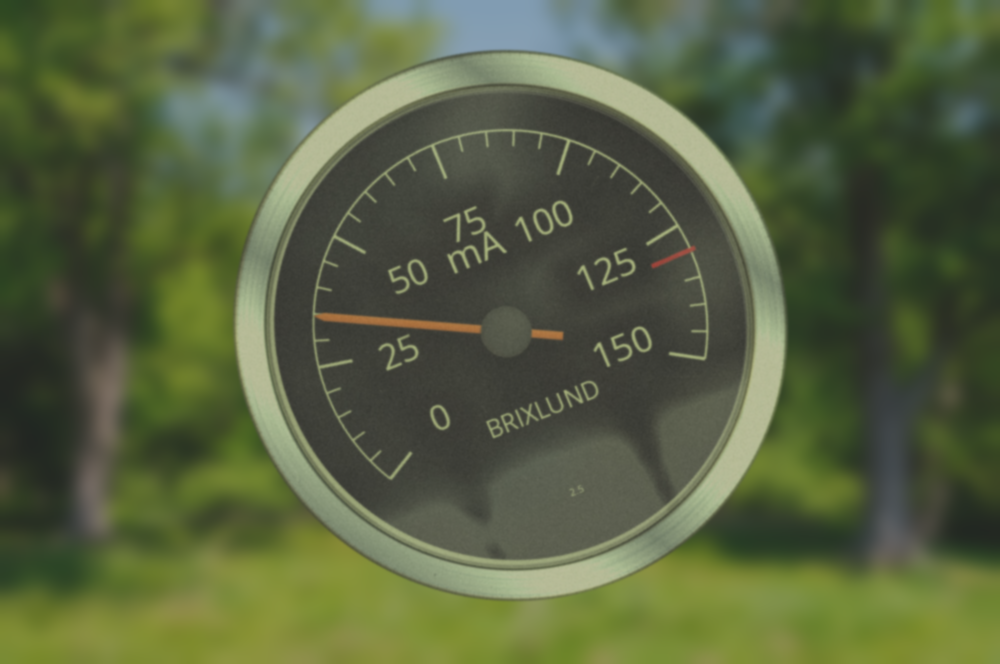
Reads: 35; mA
